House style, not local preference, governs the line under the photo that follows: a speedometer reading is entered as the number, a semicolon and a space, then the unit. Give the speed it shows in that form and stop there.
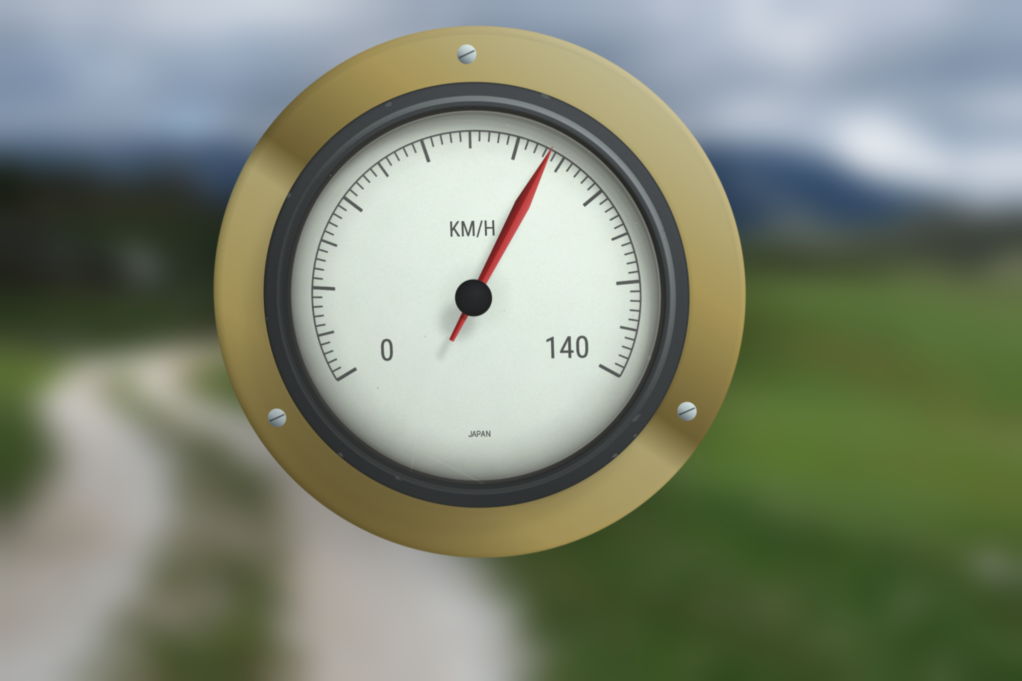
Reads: 87; km/h
